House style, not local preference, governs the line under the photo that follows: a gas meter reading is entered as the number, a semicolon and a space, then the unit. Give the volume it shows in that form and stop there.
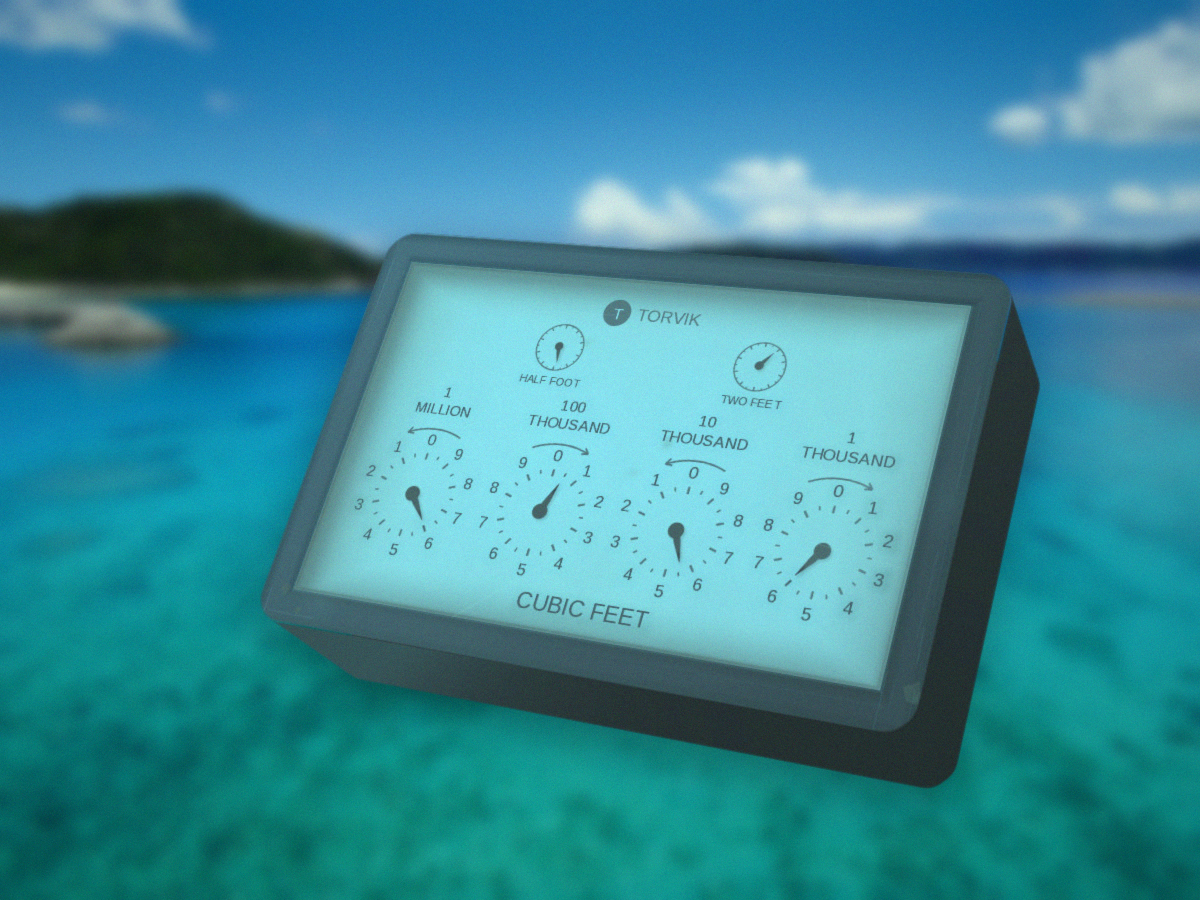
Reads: 605600; ft³
